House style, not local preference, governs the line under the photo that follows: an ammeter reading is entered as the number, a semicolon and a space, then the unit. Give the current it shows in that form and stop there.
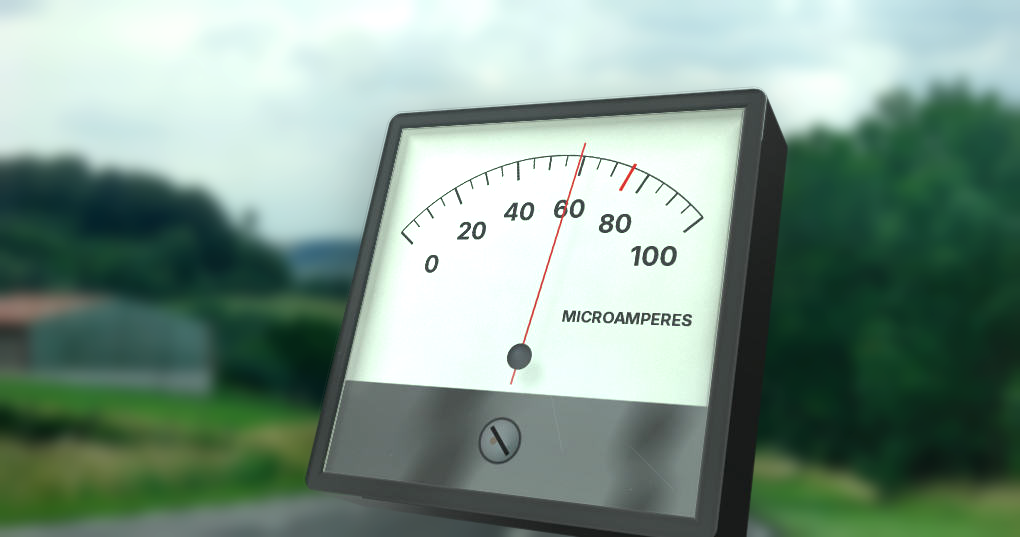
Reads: 60; µA
